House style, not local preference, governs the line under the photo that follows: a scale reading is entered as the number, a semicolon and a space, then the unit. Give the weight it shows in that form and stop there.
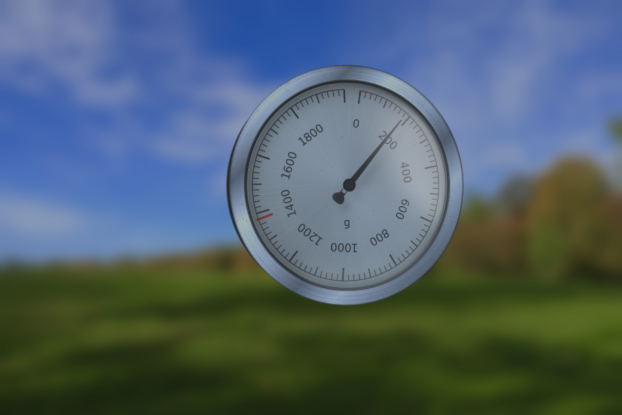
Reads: 180; g
